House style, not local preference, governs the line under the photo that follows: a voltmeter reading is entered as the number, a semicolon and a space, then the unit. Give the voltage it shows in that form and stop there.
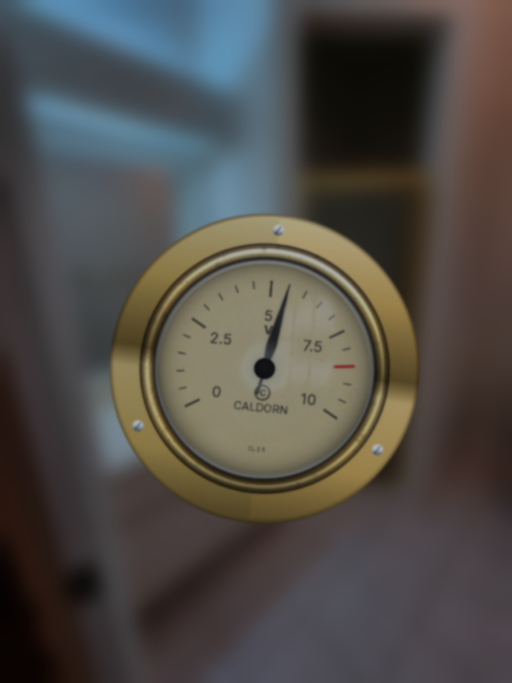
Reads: 5.5; V
